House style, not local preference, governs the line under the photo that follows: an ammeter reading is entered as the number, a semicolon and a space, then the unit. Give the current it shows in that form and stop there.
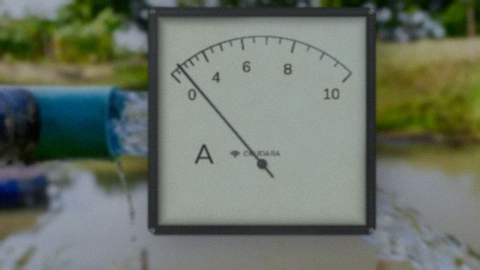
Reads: 2; A
